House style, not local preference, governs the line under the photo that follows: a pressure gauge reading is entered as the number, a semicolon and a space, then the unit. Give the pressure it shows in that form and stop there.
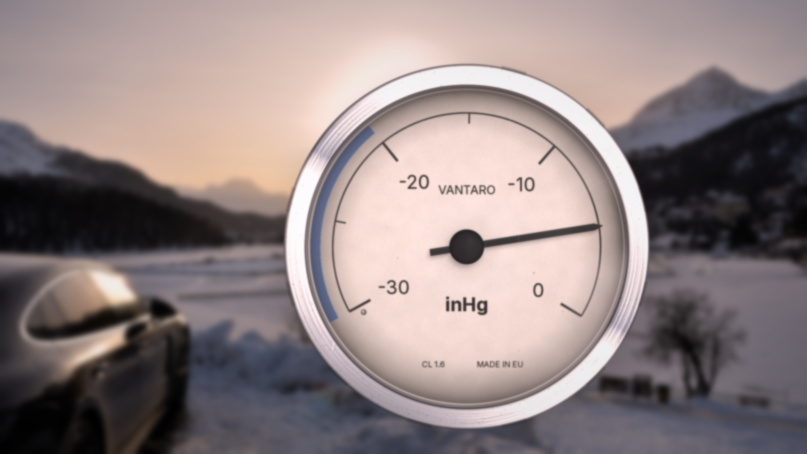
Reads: -5; inHg
